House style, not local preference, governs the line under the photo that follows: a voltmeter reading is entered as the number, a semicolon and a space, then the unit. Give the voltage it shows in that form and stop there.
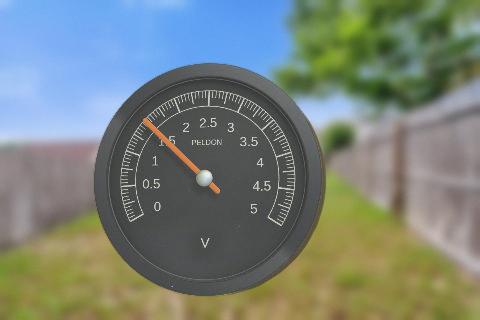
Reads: 1.5; V
